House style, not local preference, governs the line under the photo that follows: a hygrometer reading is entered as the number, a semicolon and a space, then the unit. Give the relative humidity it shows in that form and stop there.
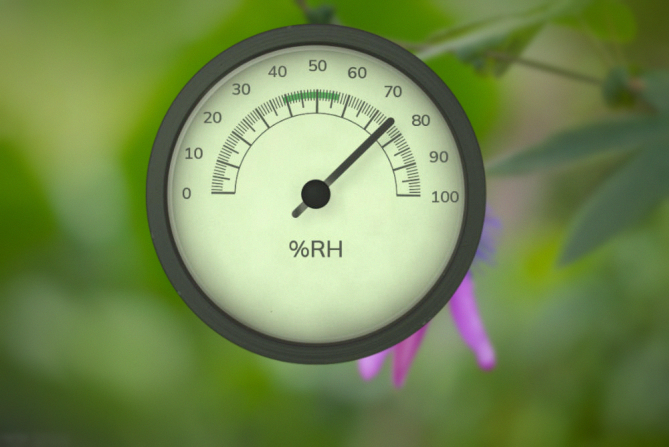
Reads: 75; %
